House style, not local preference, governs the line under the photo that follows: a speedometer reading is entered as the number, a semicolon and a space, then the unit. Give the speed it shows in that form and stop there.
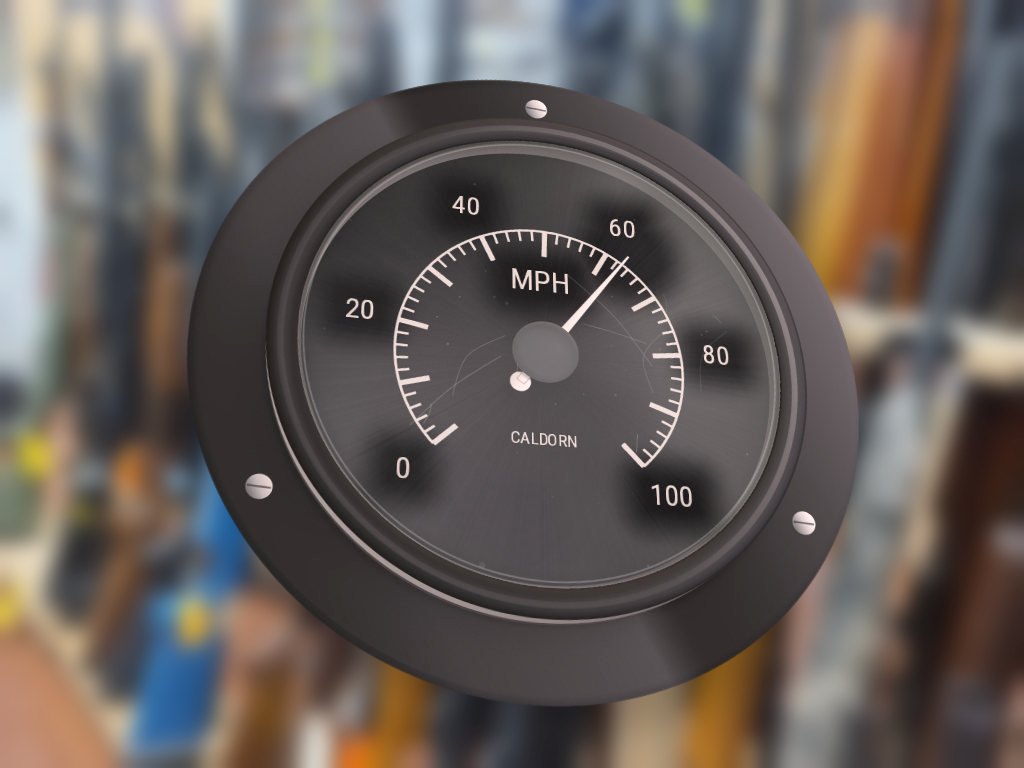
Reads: 63; mph
